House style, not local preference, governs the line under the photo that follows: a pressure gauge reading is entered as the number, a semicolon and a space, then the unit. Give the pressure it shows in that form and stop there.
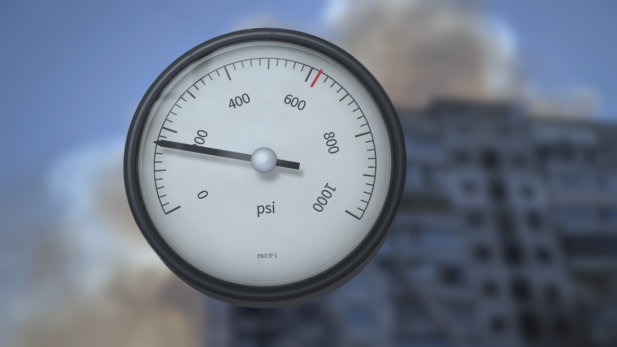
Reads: 160; psi
